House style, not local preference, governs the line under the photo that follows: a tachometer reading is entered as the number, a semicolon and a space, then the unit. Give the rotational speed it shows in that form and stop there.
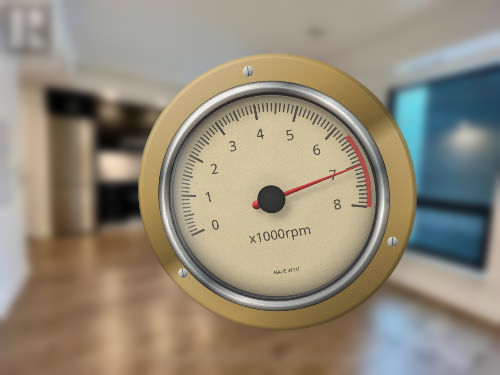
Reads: 7000; rpm
